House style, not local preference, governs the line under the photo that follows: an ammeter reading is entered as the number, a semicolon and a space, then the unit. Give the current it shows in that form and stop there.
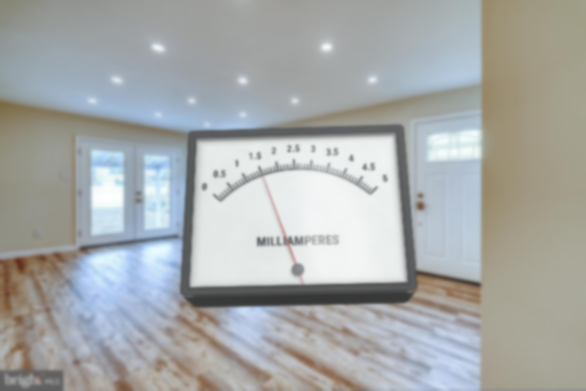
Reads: 1.5; mA
